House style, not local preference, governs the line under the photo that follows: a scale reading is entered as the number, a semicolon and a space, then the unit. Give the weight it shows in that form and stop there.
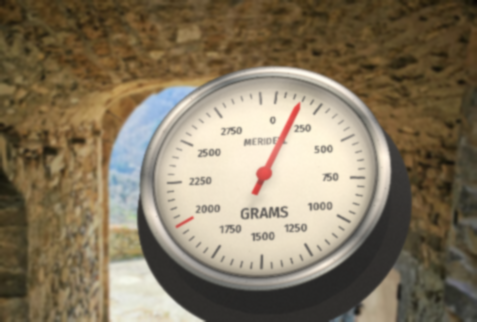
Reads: 150; g
